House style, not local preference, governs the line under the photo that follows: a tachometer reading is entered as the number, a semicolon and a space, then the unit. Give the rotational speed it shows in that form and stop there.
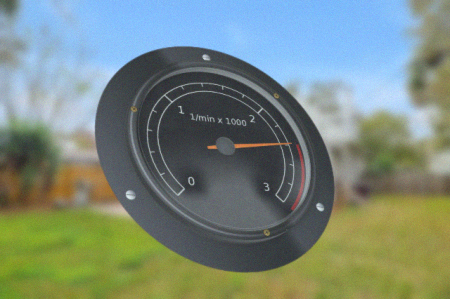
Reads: 2400; rpm
